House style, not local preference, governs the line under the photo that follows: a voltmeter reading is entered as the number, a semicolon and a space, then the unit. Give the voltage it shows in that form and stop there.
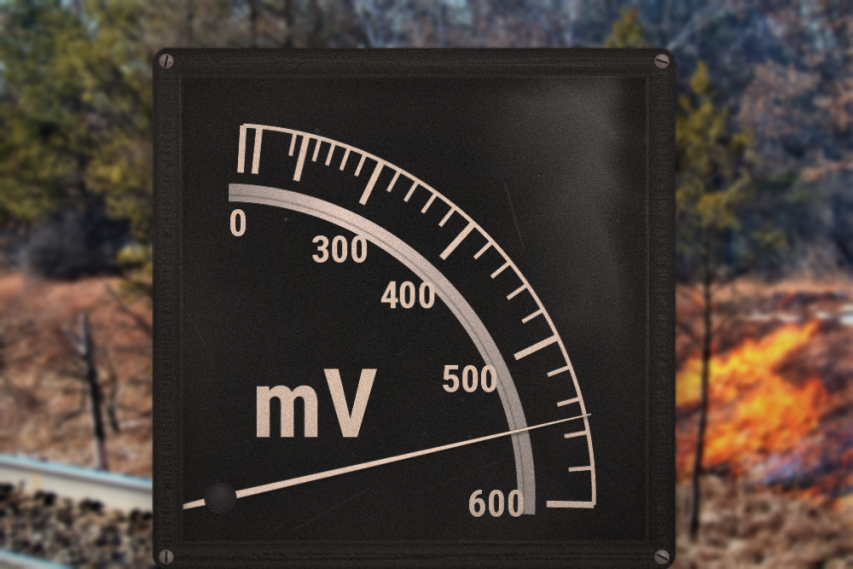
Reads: 550; mV
